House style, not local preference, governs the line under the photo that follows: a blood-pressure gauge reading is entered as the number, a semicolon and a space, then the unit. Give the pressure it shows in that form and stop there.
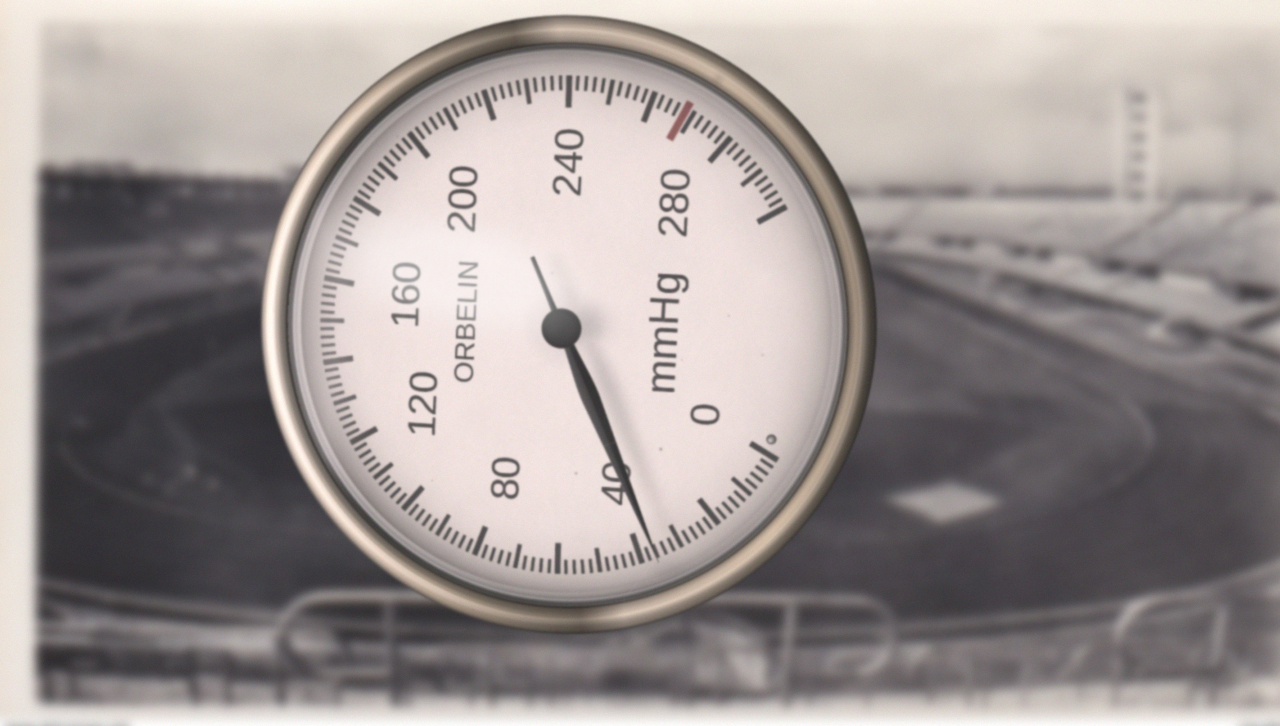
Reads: 36; mmHg
